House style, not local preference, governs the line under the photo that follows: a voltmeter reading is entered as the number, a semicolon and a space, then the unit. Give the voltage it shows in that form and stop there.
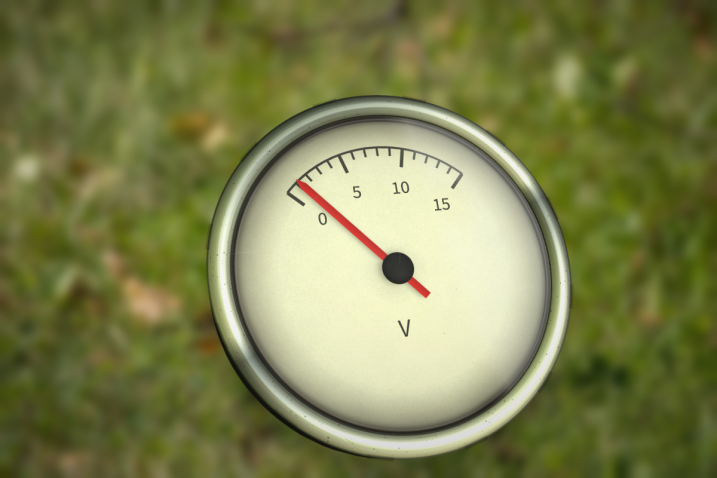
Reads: 1; V
